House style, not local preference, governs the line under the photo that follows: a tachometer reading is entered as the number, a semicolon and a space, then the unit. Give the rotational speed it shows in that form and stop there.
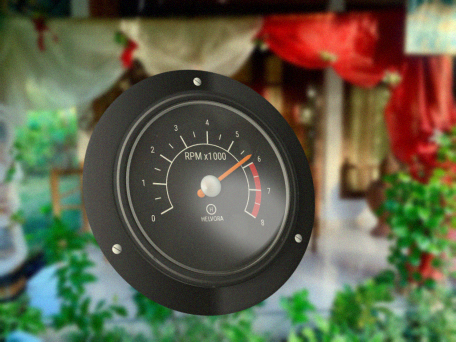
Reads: 5750; rpm
